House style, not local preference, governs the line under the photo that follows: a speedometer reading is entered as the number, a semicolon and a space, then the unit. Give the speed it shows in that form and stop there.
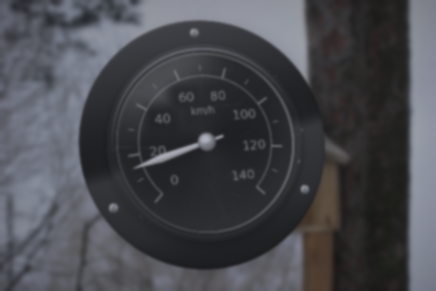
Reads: 15; km/h
